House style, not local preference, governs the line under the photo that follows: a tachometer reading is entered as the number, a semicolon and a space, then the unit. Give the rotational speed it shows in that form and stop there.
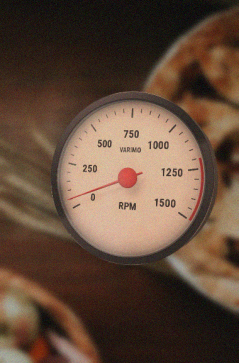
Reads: 50; rpm
